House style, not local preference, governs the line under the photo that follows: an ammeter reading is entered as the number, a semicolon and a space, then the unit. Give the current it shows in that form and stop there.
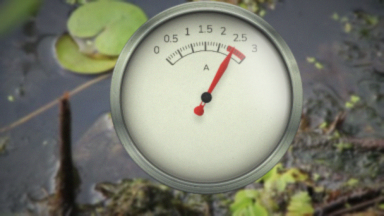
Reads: 2.5; A
